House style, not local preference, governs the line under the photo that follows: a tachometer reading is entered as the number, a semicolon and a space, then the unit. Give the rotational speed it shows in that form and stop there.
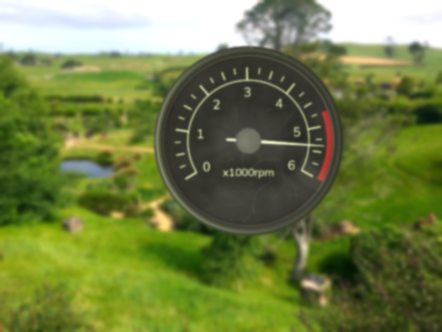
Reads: 5375; rpm
